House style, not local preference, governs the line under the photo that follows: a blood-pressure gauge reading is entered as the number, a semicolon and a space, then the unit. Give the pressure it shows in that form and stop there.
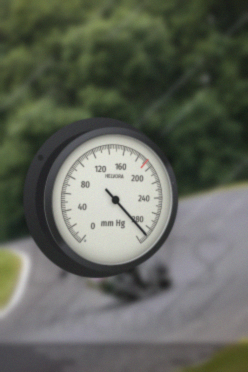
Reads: 290; mmHg
